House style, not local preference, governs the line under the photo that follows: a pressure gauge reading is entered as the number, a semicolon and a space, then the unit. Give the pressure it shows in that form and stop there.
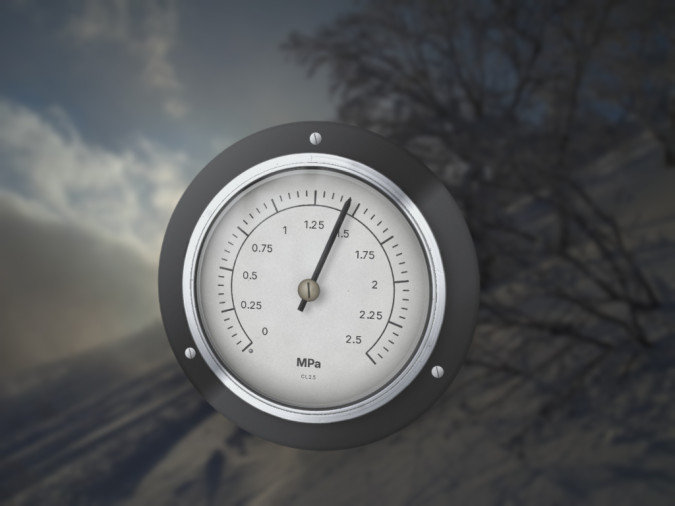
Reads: 1.45; MPa
